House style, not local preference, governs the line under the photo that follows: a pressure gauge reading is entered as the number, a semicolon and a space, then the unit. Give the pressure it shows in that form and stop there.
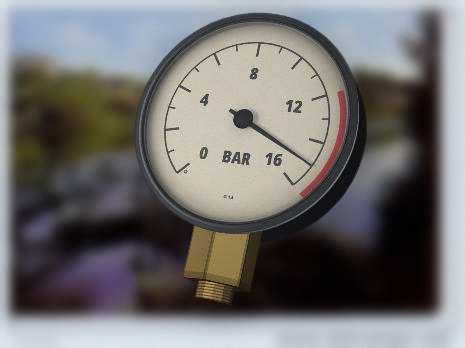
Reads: 15; bar
